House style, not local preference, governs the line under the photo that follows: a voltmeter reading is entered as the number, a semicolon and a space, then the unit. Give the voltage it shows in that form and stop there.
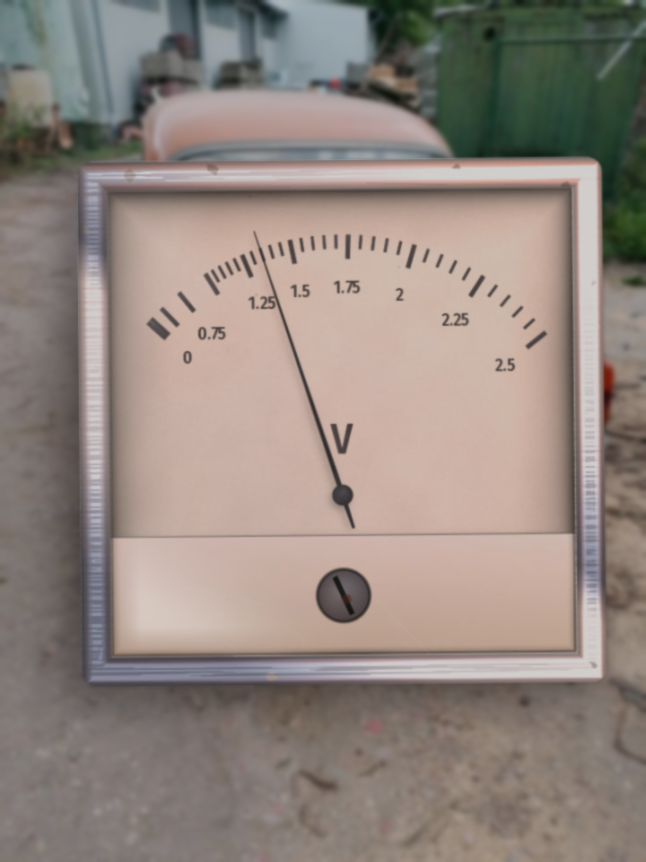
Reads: 1.35; V
